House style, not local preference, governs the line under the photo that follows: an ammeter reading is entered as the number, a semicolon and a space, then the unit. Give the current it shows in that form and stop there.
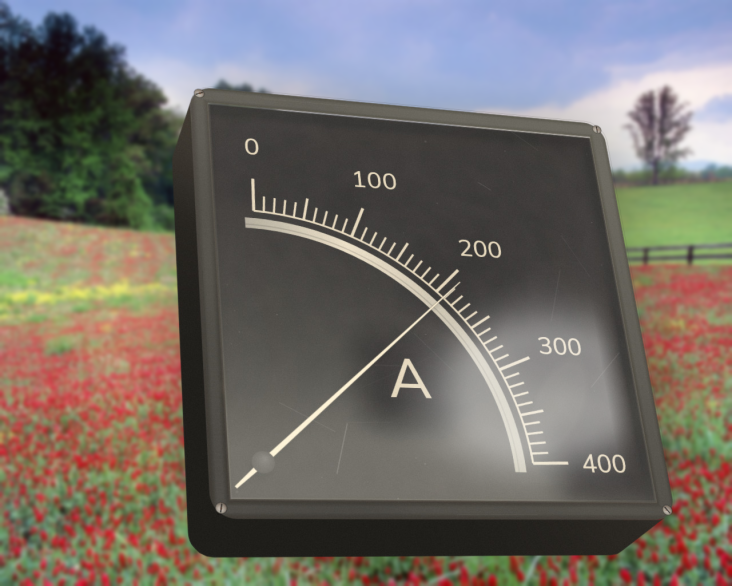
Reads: 210; A
